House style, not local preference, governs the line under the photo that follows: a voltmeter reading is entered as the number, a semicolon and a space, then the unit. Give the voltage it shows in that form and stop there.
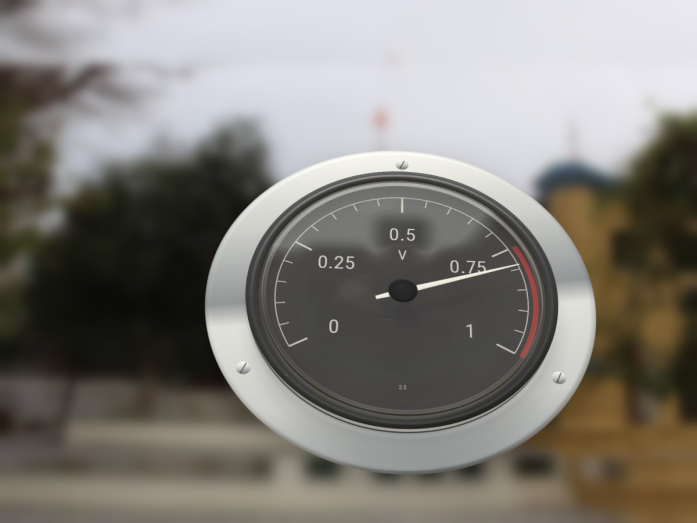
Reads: 0.8; V
